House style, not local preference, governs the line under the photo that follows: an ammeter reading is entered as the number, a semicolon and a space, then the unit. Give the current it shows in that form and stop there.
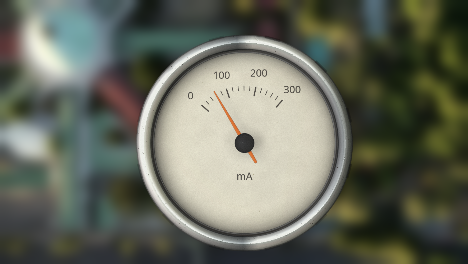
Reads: 60; mA
